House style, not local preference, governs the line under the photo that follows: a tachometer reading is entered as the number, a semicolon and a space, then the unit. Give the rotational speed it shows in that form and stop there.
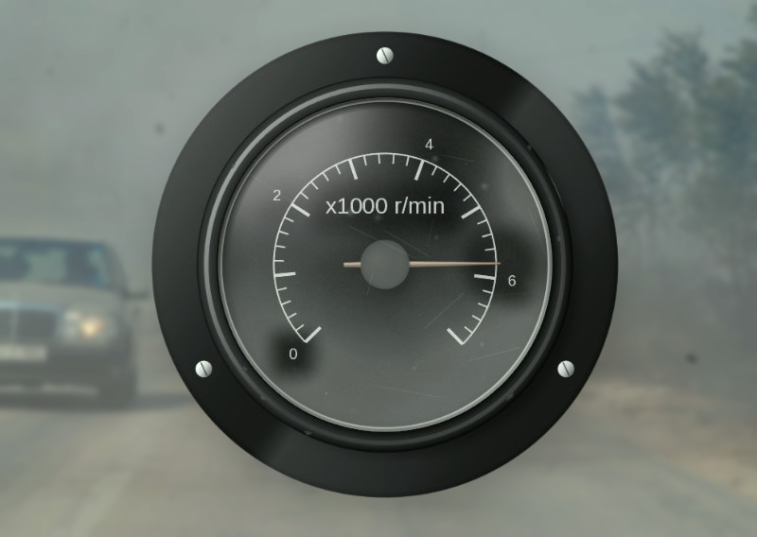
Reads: 5800; rpm
